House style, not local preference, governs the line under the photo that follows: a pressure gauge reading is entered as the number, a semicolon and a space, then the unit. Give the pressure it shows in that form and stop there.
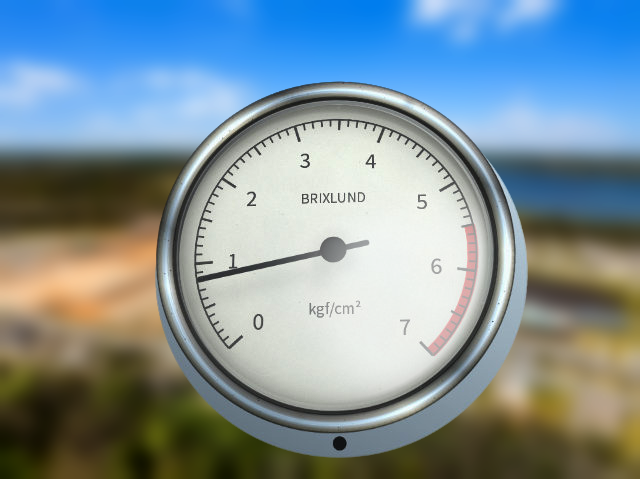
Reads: 0.8; kg/cm²
